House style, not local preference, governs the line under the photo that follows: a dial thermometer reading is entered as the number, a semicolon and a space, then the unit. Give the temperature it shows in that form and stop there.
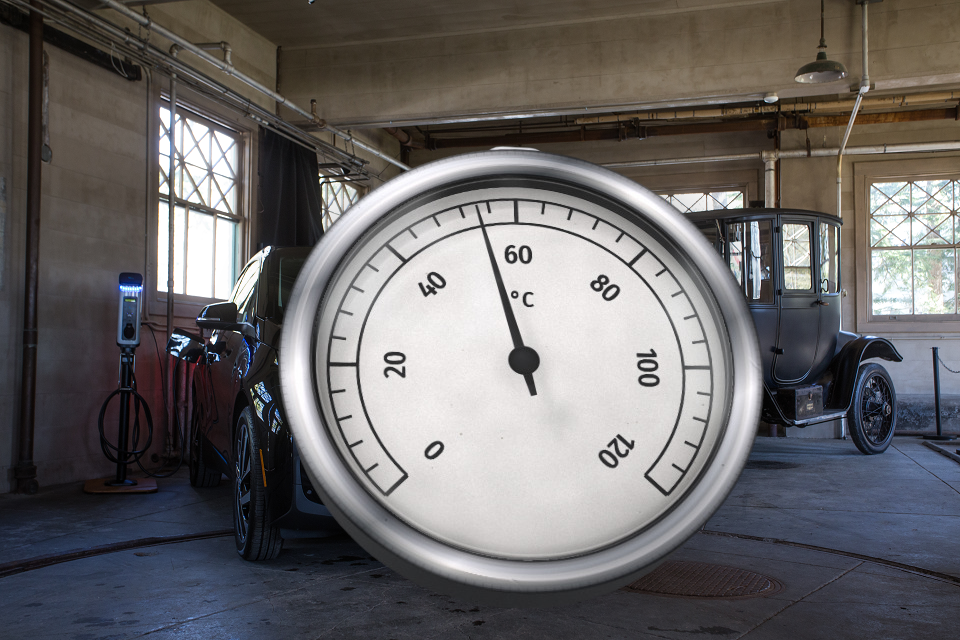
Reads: 54; °C
